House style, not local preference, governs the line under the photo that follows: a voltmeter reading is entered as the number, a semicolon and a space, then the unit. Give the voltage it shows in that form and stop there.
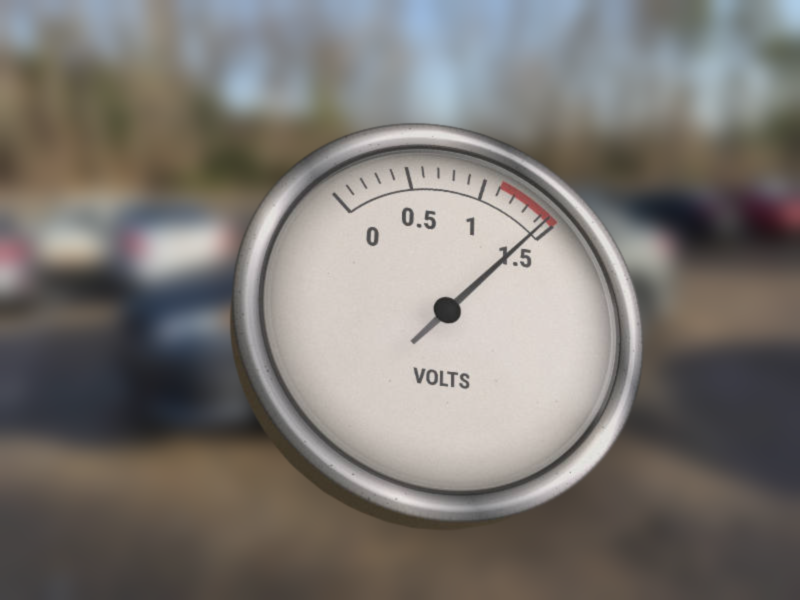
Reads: 1.45; V
